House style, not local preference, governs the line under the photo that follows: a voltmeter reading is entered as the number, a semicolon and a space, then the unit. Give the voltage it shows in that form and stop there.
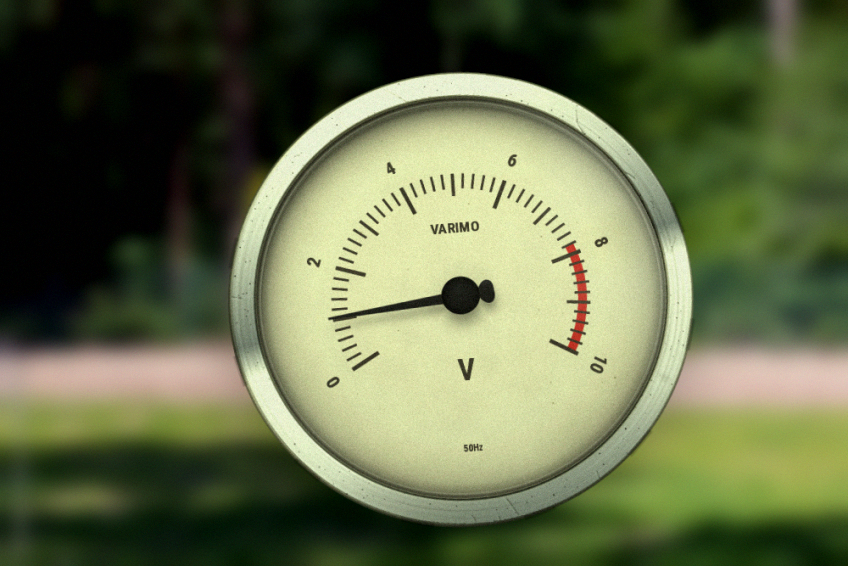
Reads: 1; V
